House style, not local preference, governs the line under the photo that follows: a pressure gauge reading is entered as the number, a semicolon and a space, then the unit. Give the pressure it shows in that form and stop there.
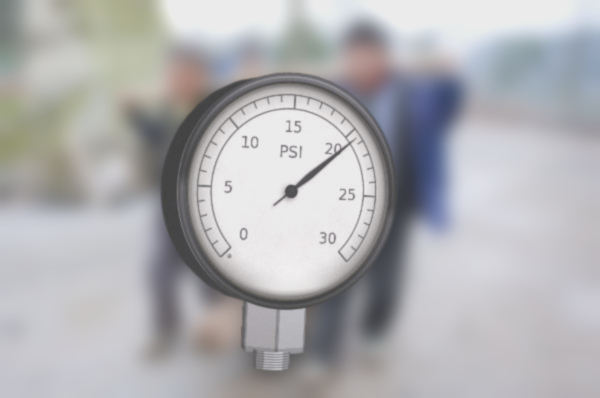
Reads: 20.5; psi
